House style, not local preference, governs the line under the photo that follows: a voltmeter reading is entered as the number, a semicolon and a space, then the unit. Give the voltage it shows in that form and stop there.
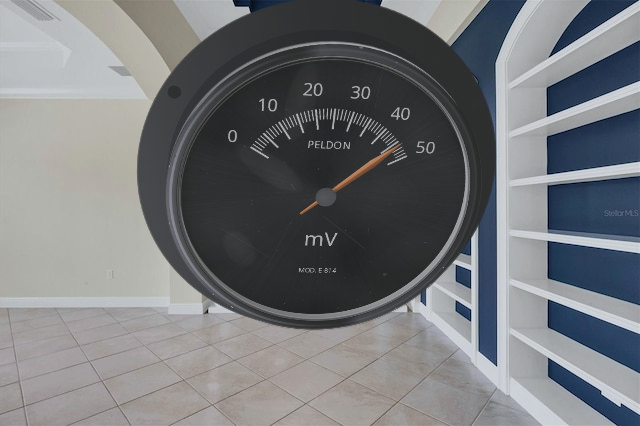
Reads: 45; mV
